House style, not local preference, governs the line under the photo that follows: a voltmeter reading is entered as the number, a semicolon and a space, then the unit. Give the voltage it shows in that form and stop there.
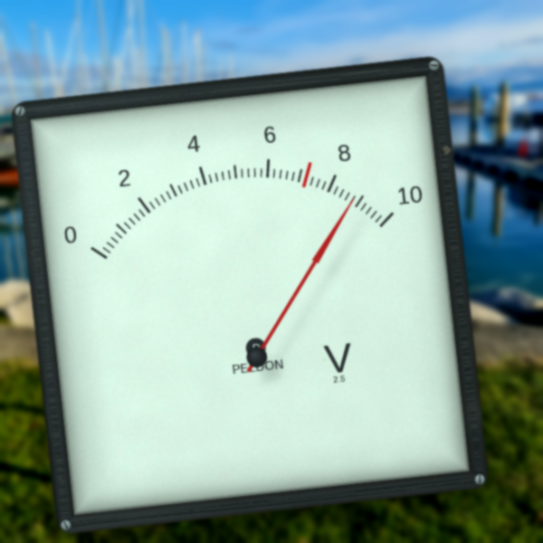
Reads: 8.8; V
